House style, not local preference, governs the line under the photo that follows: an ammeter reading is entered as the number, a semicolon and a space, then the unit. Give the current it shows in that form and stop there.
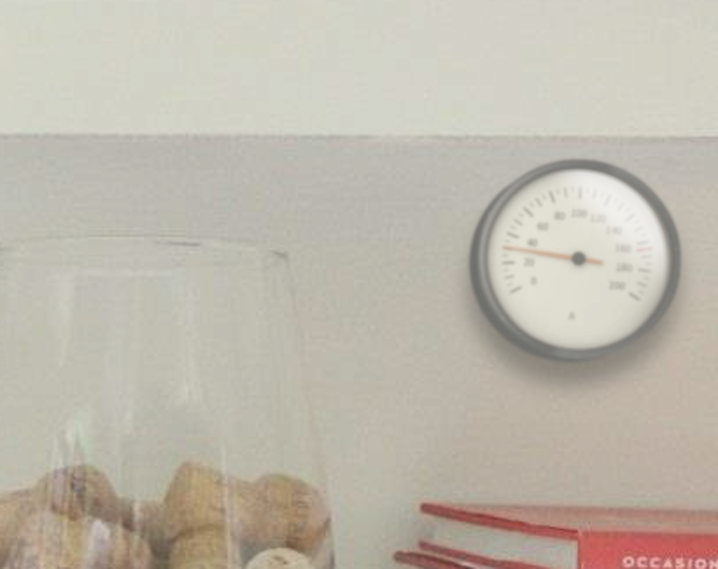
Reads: 30; A
